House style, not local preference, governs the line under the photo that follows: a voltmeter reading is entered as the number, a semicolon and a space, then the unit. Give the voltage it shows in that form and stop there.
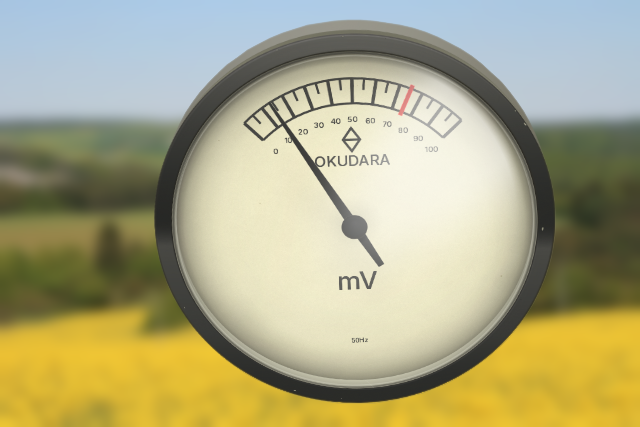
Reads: 15; mV
